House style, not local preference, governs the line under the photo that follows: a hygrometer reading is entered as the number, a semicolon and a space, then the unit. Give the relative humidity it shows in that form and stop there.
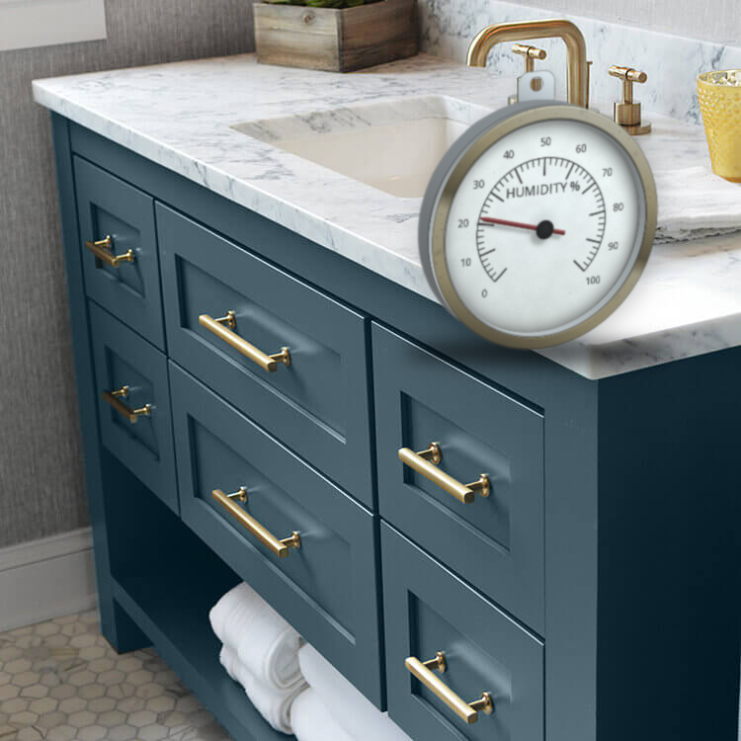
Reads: 22; %
